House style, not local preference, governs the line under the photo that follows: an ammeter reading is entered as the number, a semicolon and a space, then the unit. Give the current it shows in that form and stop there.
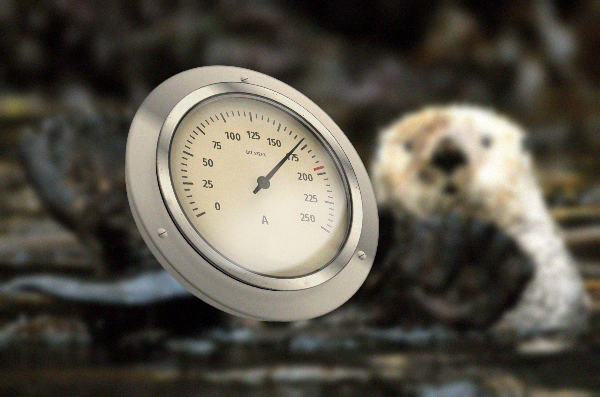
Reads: 170; A
